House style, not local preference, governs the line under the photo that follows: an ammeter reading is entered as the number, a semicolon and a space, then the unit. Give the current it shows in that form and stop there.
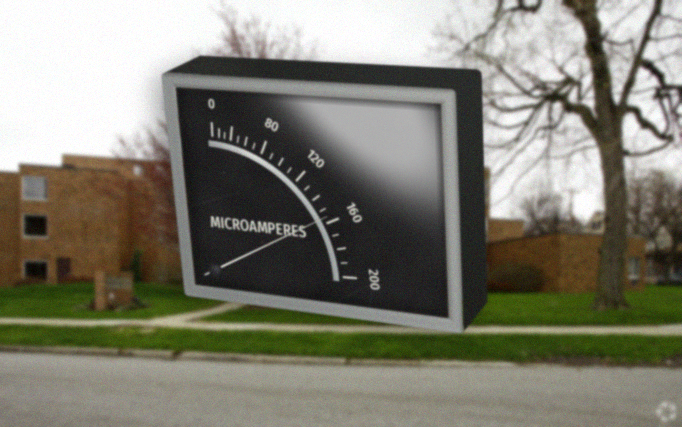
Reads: 155; µA
